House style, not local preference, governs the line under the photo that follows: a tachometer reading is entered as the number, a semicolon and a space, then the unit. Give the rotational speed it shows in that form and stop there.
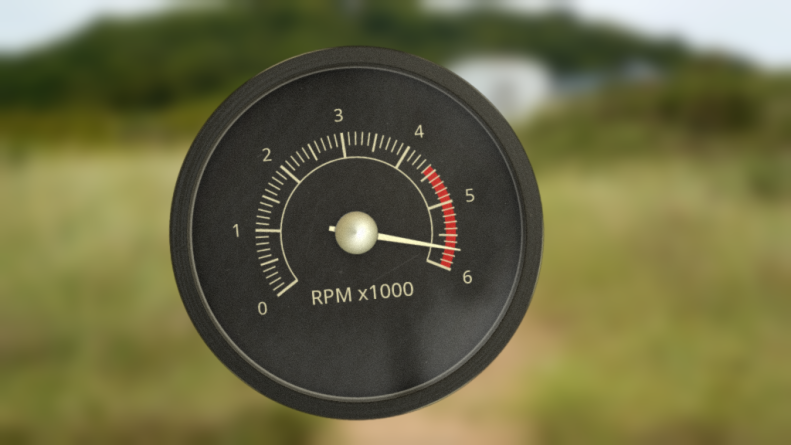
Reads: 5700; rpm
